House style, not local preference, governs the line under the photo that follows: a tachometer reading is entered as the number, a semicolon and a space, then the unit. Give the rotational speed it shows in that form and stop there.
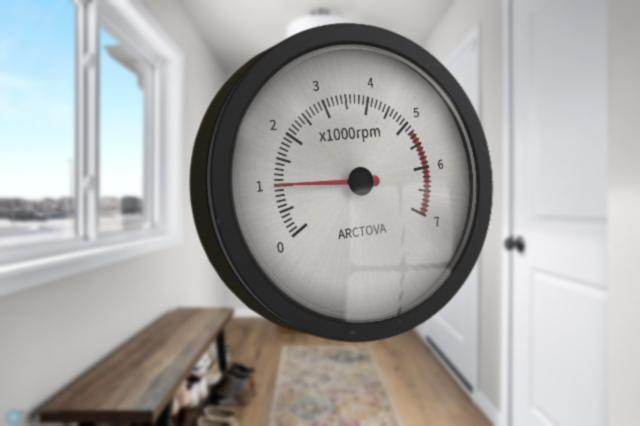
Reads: 1000; rpm
